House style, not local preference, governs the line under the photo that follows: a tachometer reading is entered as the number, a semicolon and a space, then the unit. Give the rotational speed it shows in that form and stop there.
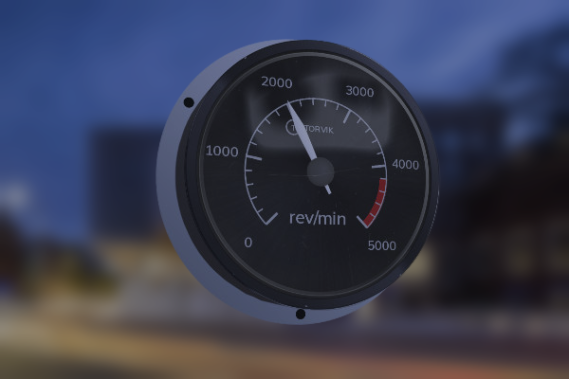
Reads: 2000; rpm
